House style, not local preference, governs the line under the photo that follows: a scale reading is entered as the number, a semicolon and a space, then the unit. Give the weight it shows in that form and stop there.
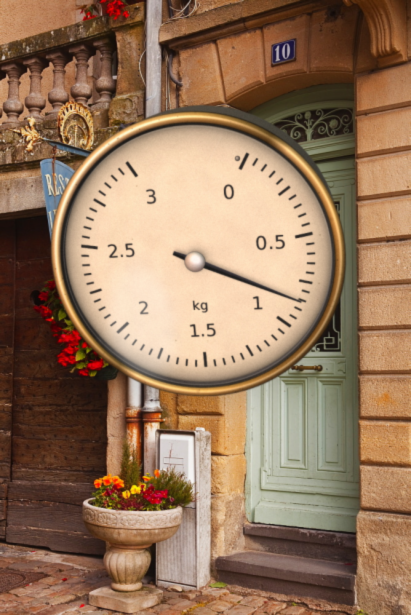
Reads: 0.85; kg
